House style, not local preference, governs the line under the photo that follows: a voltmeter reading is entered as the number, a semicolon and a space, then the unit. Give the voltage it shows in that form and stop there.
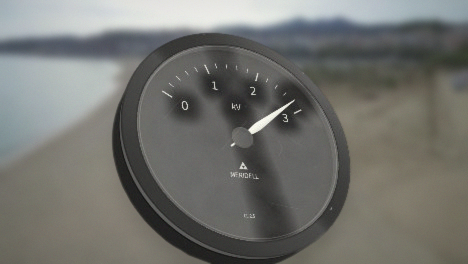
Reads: 2.8; kV
